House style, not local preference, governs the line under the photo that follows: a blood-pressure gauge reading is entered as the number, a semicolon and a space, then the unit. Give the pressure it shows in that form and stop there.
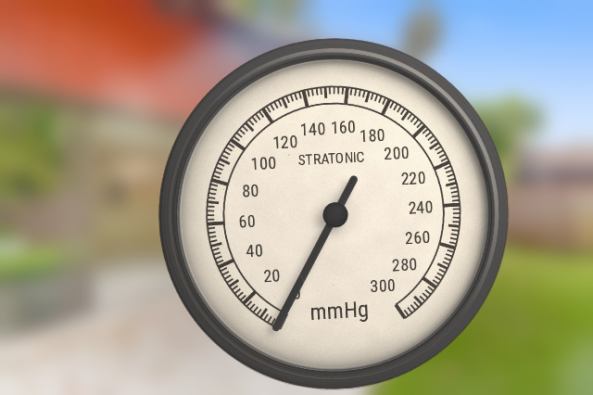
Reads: 2; mmHg
